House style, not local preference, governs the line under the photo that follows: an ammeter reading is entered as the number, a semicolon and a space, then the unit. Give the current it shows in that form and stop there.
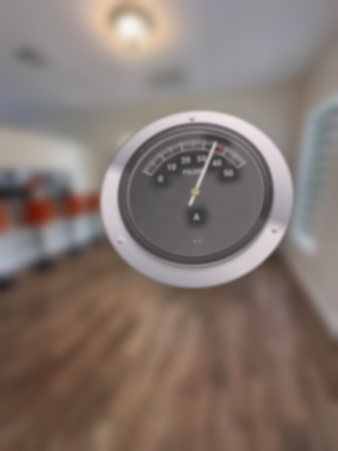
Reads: 35; A
